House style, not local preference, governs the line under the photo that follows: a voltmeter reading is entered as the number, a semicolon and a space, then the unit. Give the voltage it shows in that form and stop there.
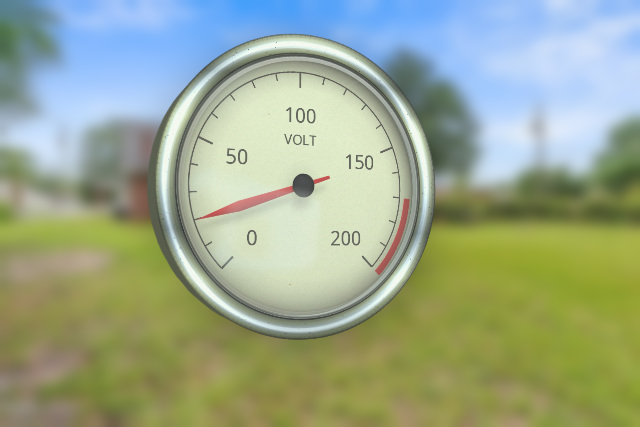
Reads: 20; V
